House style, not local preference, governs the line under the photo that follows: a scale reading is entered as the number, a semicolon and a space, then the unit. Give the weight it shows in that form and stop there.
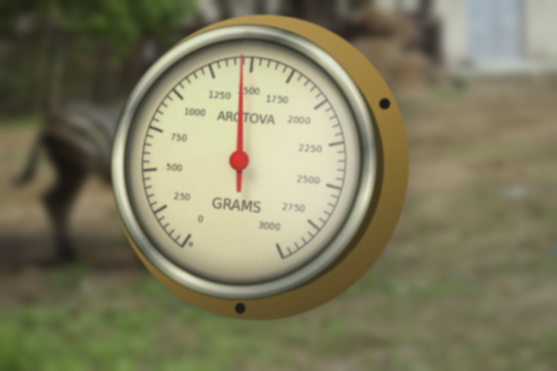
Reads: 1450; g
